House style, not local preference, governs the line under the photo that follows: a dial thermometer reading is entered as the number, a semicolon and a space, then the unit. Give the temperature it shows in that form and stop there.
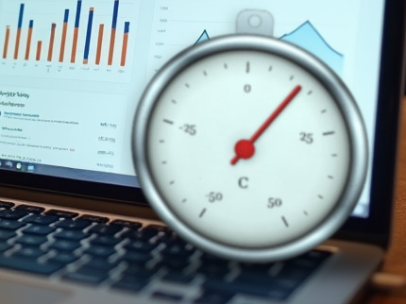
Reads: 12.5; °C
